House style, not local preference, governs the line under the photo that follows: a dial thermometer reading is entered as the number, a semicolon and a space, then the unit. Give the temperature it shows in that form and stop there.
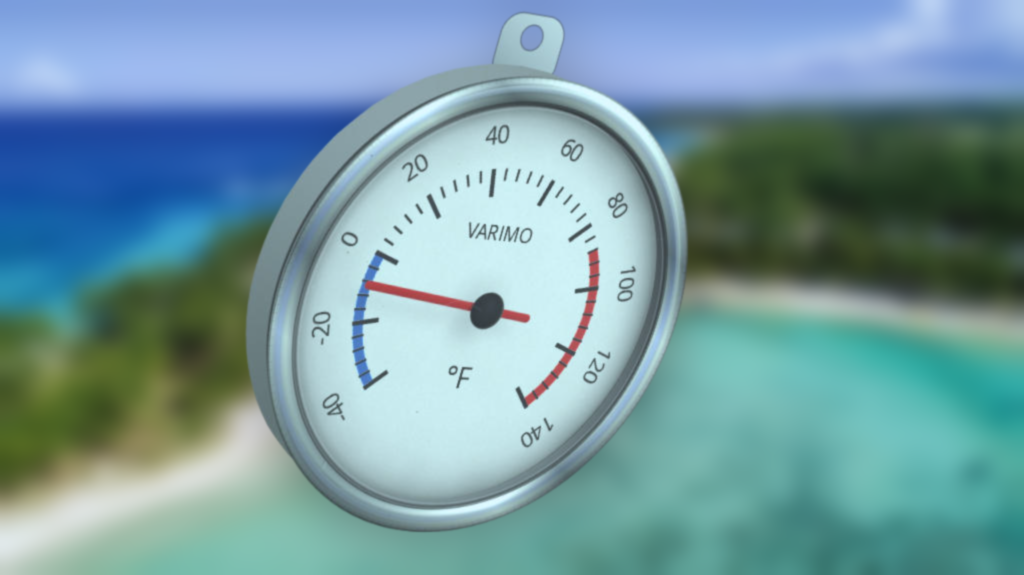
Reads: -8; °F
